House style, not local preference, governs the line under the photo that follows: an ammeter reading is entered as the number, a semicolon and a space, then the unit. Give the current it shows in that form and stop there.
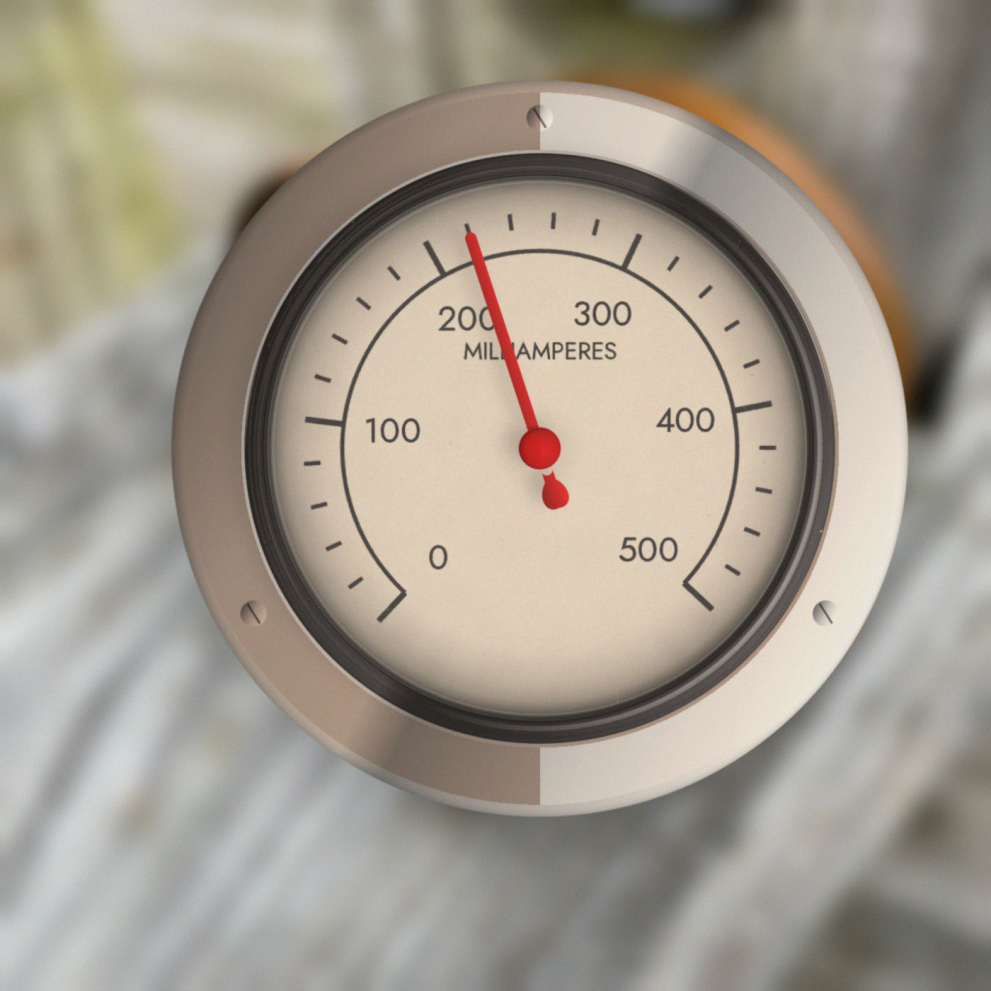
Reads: 220; mA
